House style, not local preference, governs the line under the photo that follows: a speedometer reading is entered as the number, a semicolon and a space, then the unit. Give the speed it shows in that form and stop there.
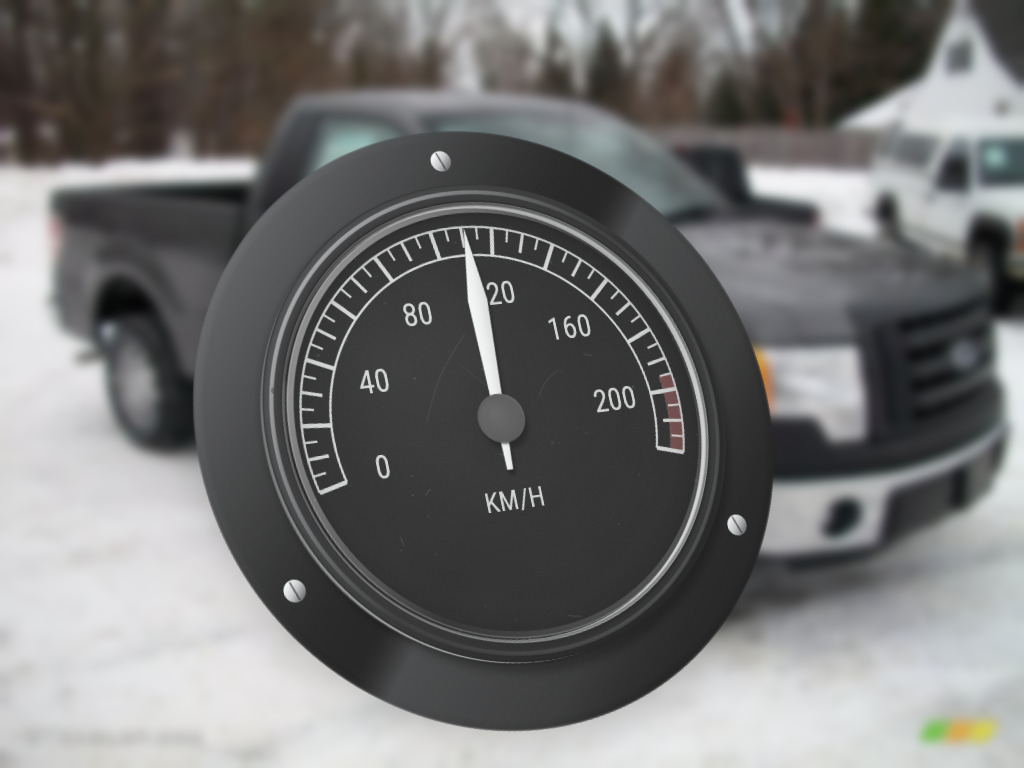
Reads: 110; km/h
